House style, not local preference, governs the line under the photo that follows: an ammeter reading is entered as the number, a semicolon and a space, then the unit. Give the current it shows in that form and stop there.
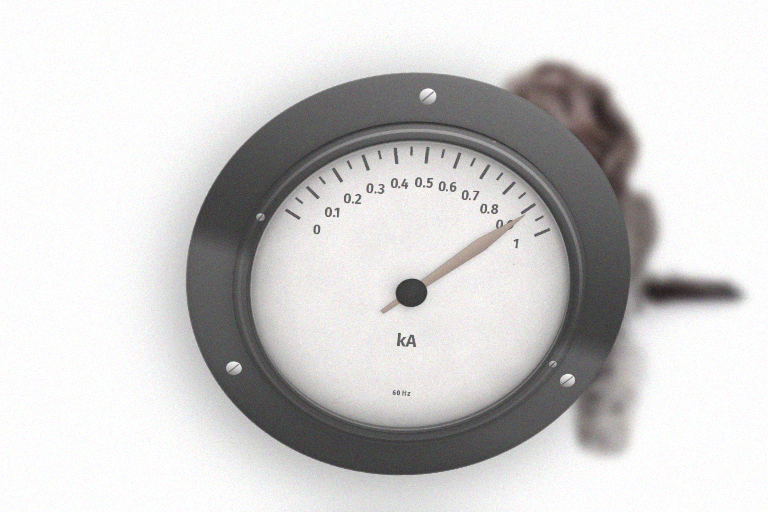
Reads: 0.9; kA
